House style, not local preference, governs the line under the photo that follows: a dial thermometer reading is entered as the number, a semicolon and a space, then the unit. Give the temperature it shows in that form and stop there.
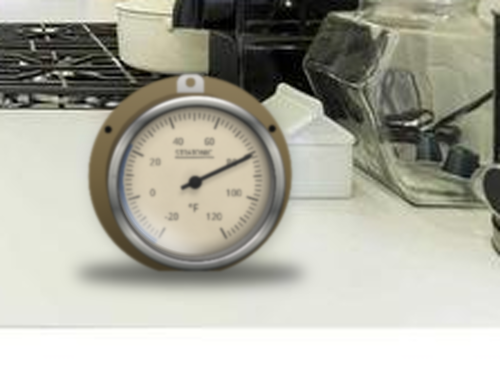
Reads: 80; °F
